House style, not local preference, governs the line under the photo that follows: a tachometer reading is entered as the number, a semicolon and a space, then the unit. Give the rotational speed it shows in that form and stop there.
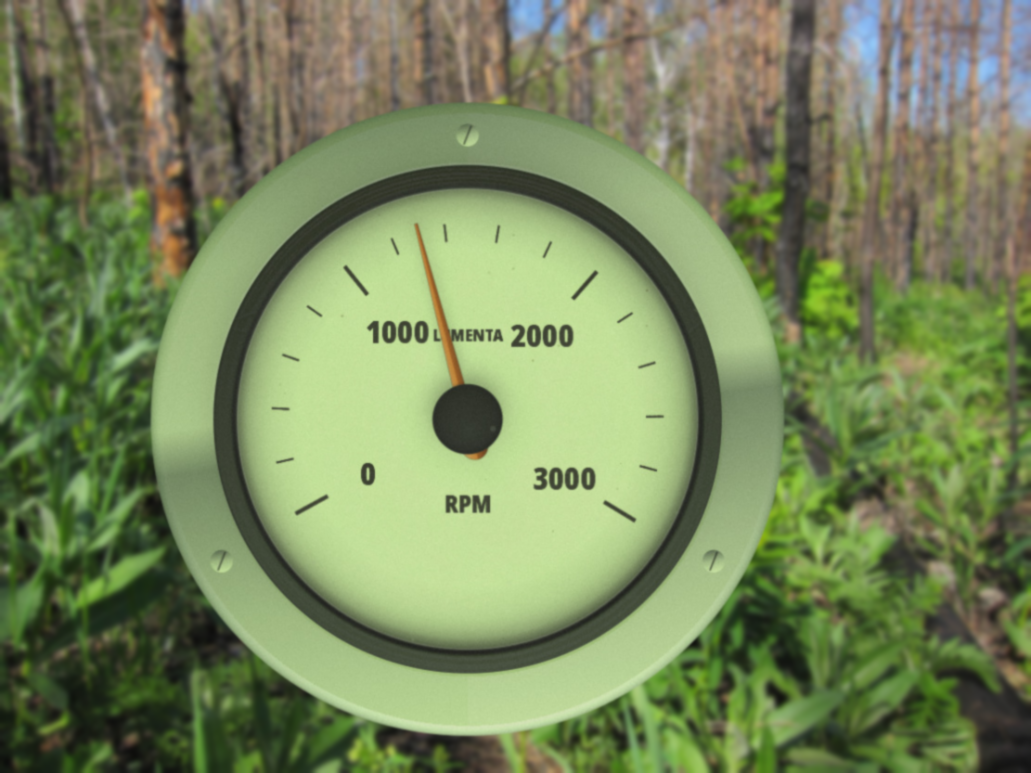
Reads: 1300; rpm
